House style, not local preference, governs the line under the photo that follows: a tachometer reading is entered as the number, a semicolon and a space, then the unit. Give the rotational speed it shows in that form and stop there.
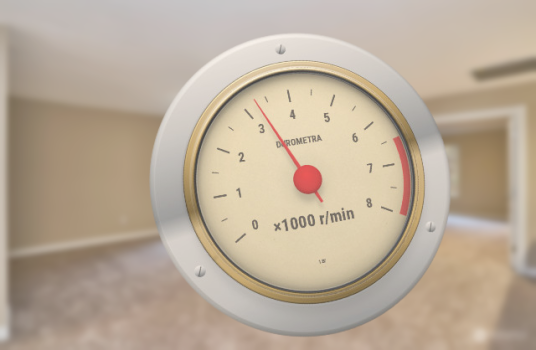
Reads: 3250; rpm
